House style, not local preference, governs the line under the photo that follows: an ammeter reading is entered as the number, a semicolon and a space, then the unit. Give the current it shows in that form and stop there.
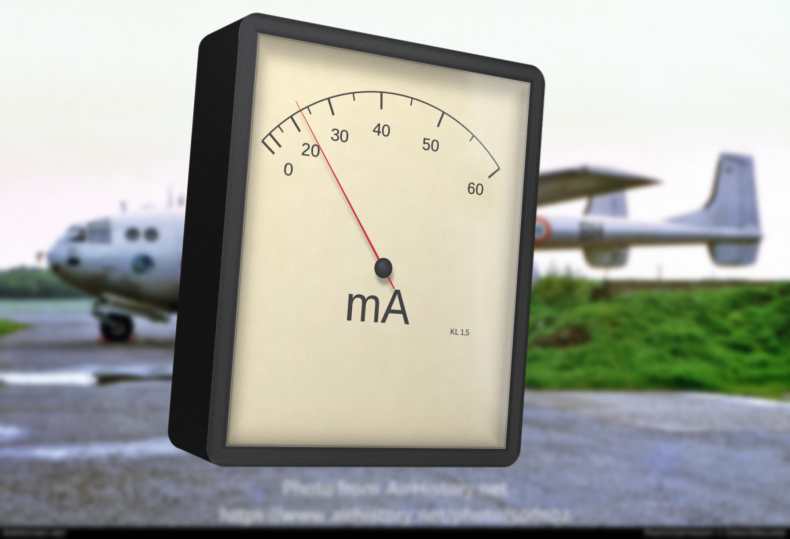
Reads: 22.5; mA
